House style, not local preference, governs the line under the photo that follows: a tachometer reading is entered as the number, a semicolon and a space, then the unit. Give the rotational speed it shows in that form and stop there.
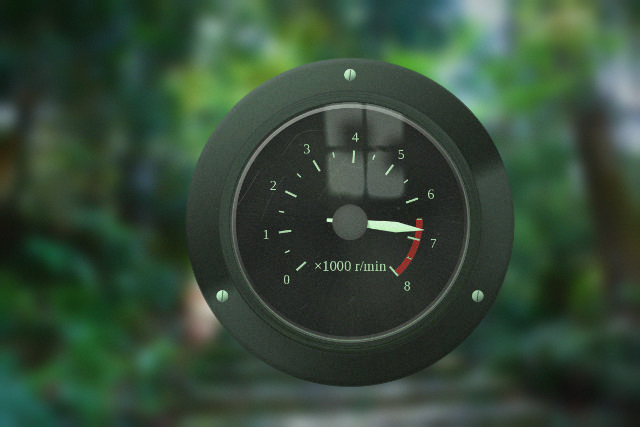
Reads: 6750; rpm
